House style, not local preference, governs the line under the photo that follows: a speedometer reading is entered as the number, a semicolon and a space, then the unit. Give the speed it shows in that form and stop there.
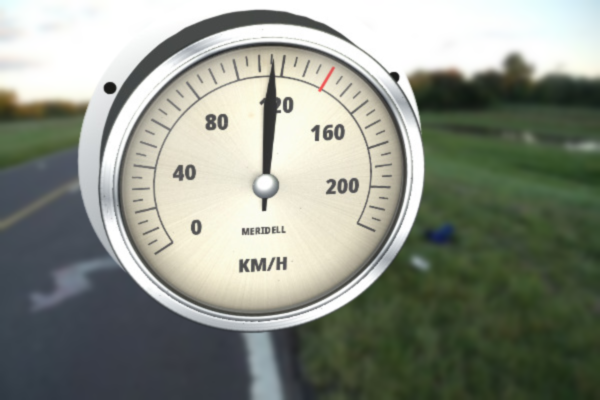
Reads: 115; km/h
